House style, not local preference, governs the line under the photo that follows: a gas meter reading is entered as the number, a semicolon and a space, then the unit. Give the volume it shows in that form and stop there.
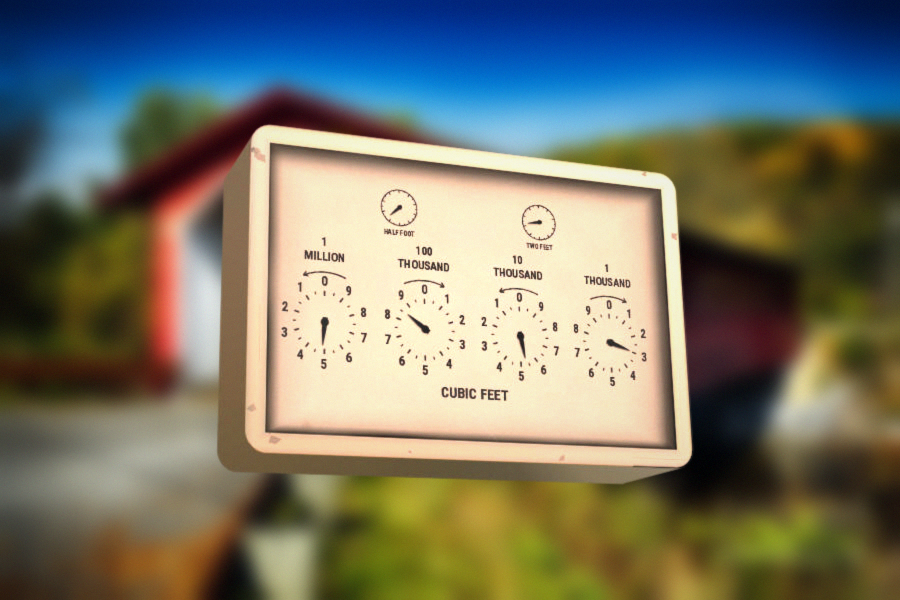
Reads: 485300; ft³
